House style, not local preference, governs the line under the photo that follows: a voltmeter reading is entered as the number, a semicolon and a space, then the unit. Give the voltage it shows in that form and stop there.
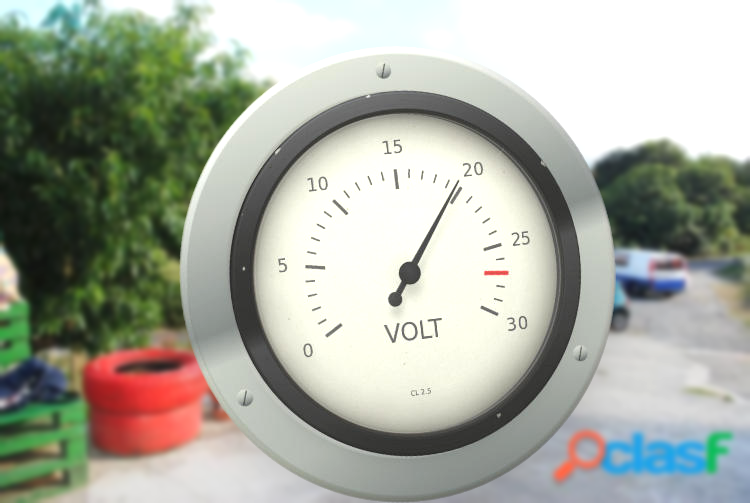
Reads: 19.5; V
